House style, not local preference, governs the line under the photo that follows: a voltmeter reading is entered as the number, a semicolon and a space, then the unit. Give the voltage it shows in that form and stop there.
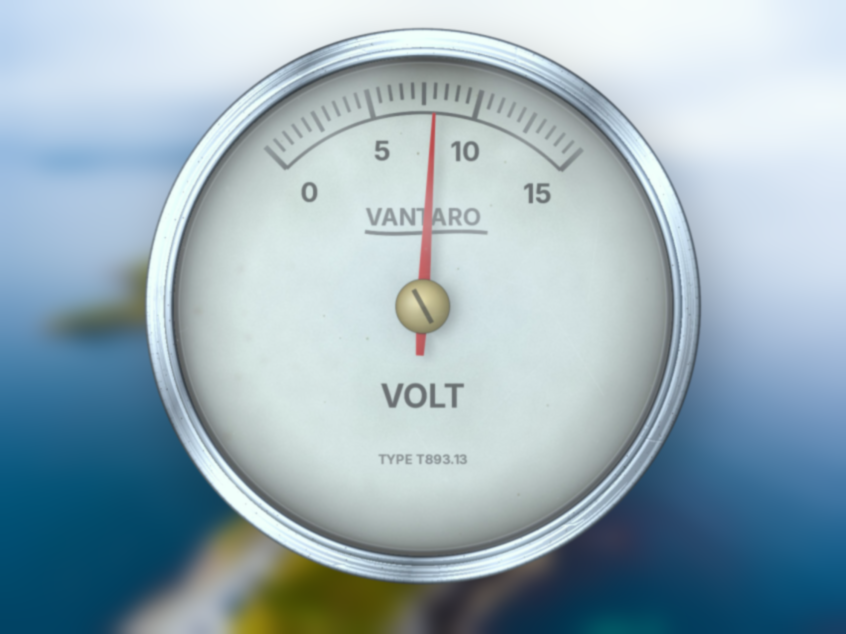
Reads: 8; V
